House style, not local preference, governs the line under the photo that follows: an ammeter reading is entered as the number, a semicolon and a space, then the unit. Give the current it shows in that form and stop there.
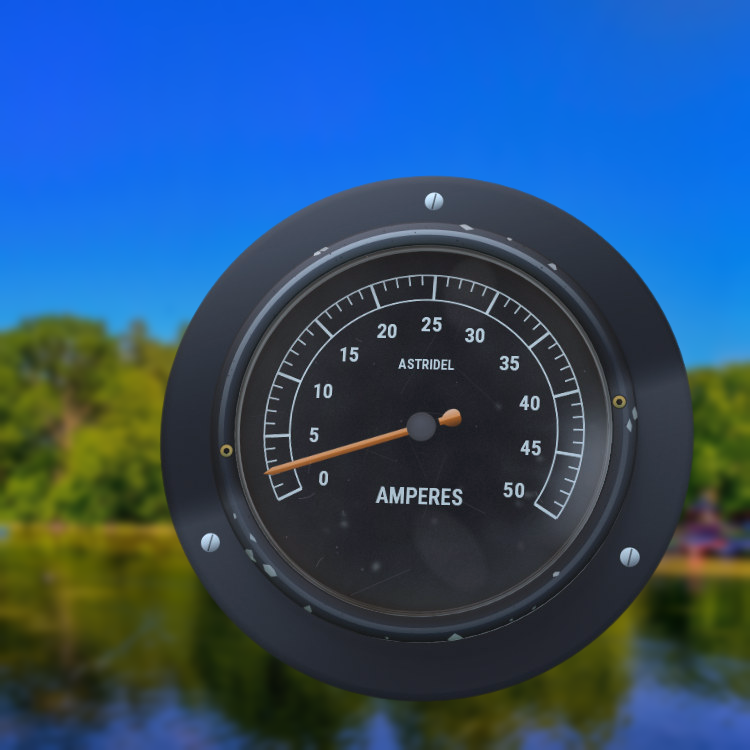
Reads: 2; A
